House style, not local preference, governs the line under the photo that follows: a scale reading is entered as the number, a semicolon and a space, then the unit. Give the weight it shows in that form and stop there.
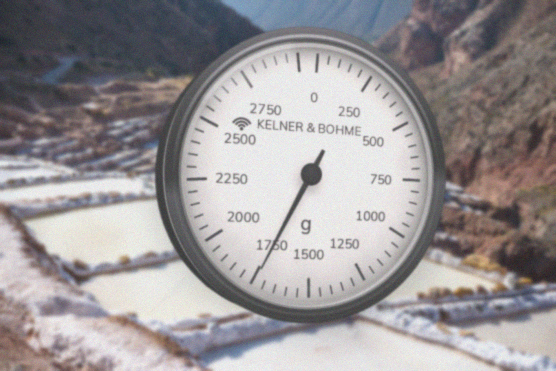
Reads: 1750; g
